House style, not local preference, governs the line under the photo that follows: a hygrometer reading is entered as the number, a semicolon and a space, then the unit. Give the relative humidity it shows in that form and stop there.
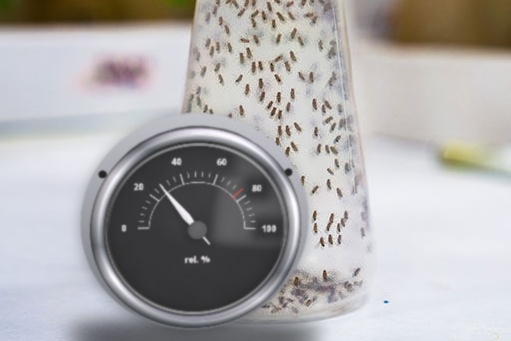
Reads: 28; %
